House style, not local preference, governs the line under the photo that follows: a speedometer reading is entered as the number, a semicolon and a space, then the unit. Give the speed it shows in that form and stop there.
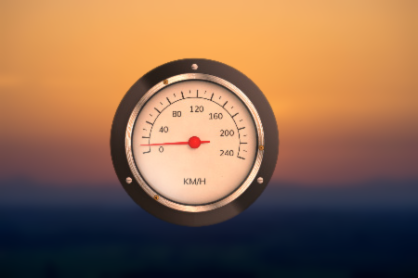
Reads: 10; km/h
